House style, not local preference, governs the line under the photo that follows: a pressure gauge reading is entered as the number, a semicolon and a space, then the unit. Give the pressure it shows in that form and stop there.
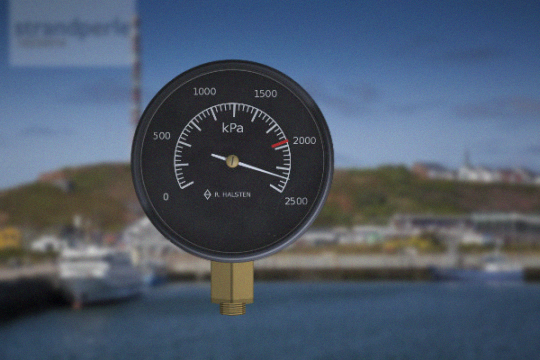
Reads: 2350; kPa
